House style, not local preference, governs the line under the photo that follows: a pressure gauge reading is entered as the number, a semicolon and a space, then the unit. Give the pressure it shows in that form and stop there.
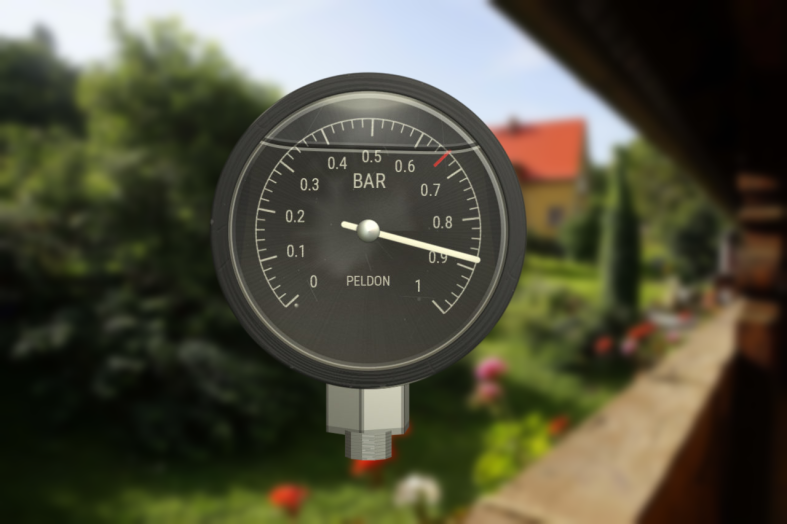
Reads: 0.88; bar
